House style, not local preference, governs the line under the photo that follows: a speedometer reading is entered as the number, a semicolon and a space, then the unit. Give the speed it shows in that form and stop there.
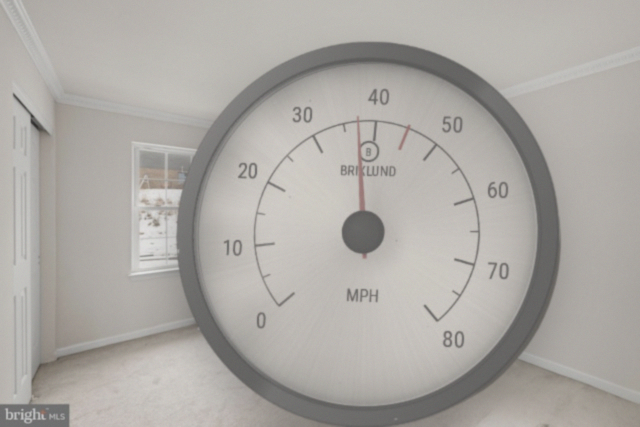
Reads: 37.5; mph
